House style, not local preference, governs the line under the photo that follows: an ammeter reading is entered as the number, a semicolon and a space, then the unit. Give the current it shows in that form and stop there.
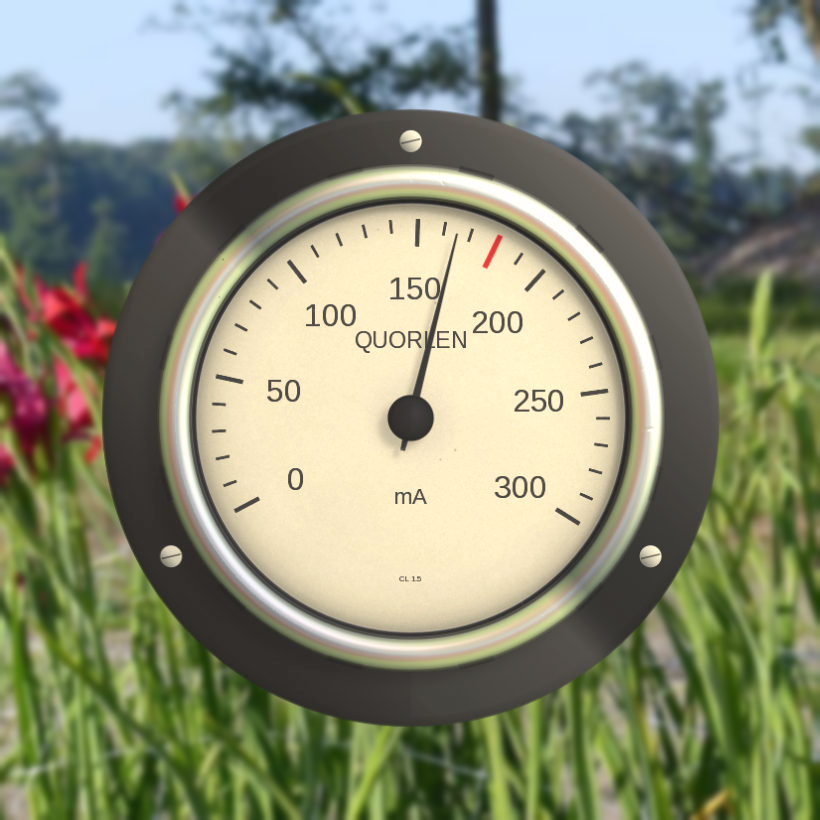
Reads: 165; mA
